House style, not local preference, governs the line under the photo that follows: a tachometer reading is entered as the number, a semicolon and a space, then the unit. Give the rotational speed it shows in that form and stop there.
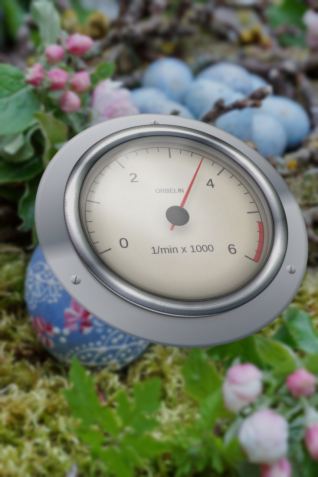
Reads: 3600; rpm
